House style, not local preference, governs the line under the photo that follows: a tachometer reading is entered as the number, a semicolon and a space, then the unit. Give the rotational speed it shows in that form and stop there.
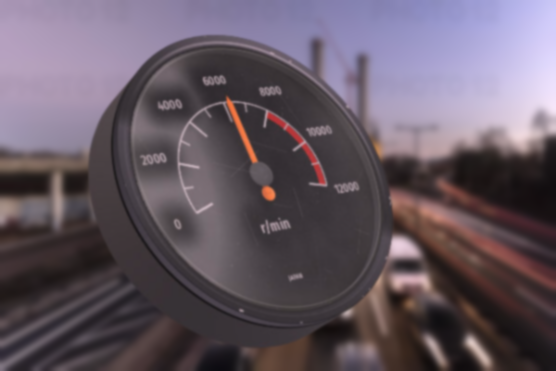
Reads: 6000; rpm
